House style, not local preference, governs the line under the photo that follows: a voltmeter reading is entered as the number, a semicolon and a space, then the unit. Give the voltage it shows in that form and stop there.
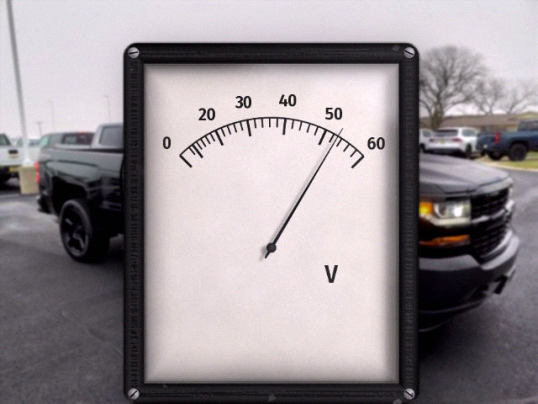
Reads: 53; V
